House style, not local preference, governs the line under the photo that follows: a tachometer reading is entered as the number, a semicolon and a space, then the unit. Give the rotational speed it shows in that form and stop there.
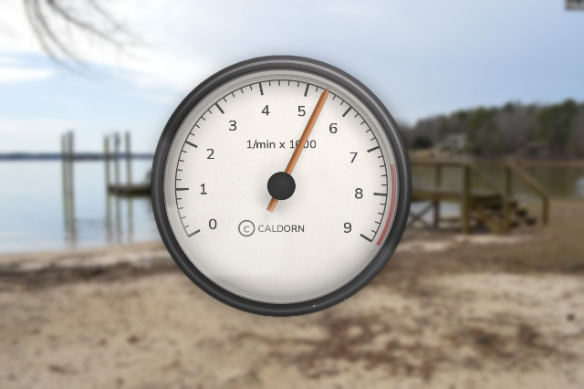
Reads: 5400; rpm
